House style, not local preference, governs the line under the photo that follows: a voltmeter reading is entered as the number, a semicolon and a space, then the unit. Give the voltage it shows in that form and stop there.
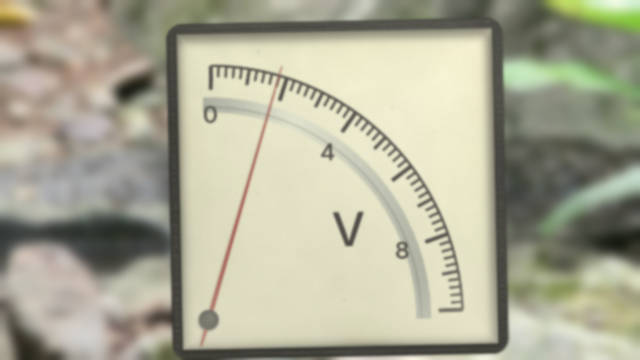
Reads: 1.8; V
